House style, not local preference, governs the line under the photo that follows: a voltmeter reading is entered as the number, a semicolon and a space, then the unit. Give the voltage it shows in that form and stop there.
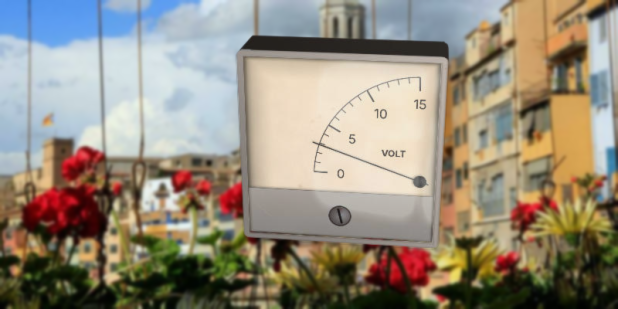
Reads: 3; V
